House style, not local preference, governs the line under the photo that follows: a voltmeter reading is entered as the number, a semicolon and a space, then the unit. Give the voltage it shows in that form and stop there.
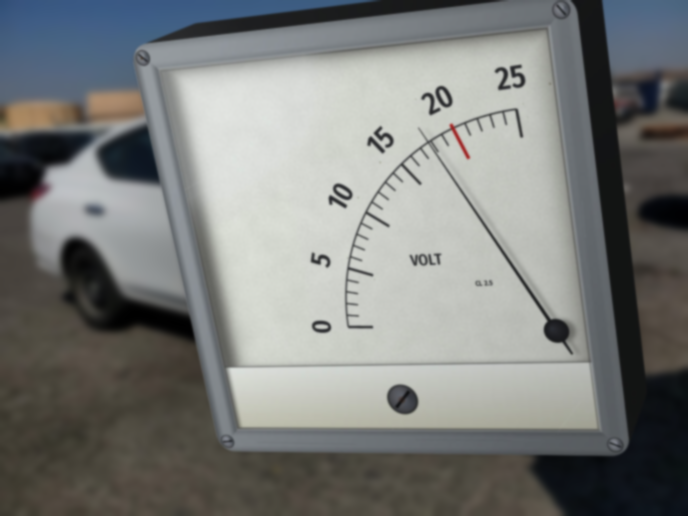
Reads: 18; V
